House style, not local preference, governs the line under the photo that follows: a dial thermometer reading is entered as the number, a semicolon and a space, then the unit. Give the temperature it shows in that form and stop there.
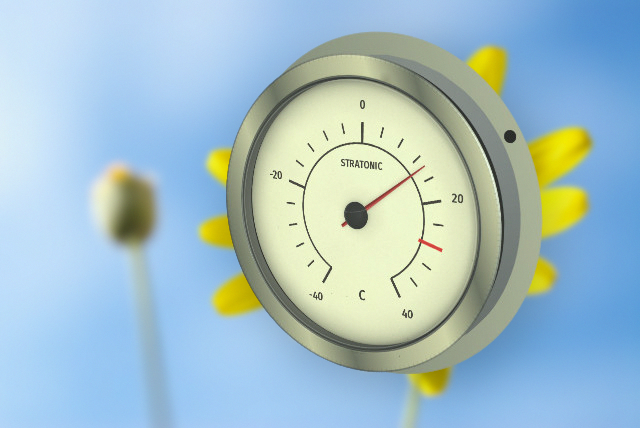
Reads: 14; °C
